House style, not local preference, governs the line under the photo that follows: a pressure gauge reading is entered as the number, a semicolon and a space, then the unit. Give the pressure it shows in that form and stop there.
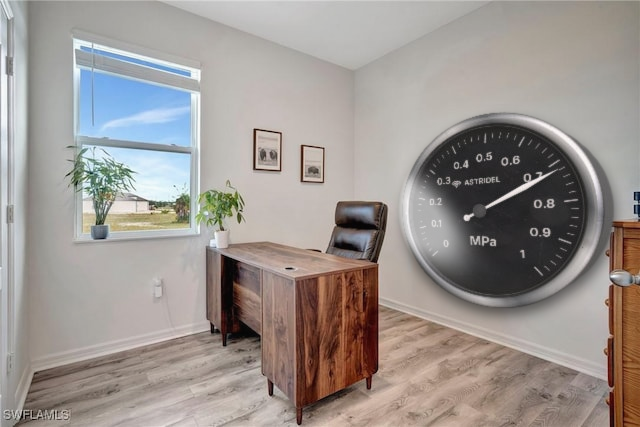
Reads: 0.72; MPa
